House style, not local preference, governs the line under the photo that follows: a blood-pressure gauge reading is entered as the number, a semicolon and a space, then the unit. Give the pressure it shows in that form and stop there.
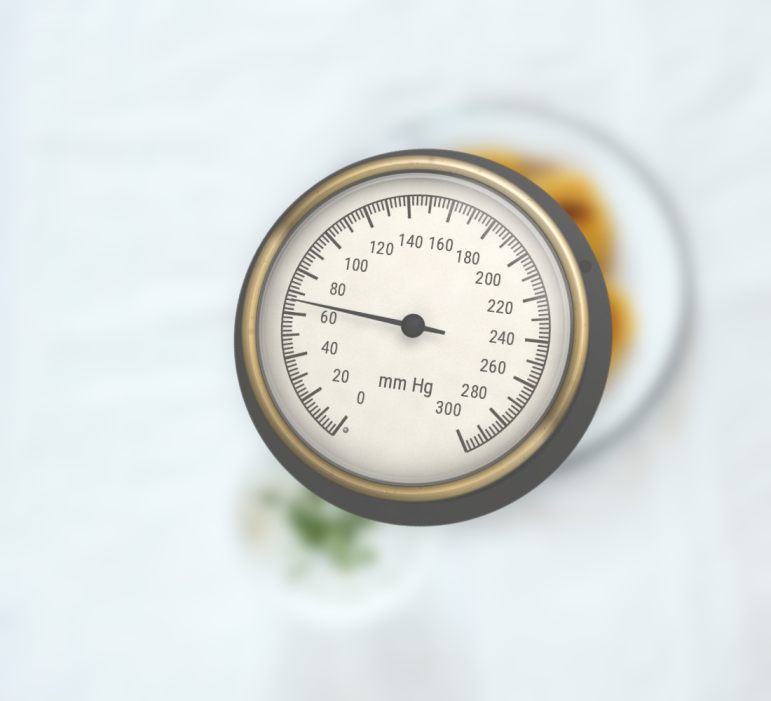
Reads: 66; mmHg
